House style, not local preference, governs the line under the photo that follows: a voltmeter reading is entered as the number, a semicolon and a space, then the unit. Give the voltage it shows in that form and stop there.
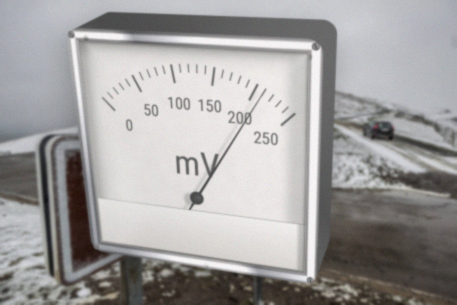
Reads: 210; mV
